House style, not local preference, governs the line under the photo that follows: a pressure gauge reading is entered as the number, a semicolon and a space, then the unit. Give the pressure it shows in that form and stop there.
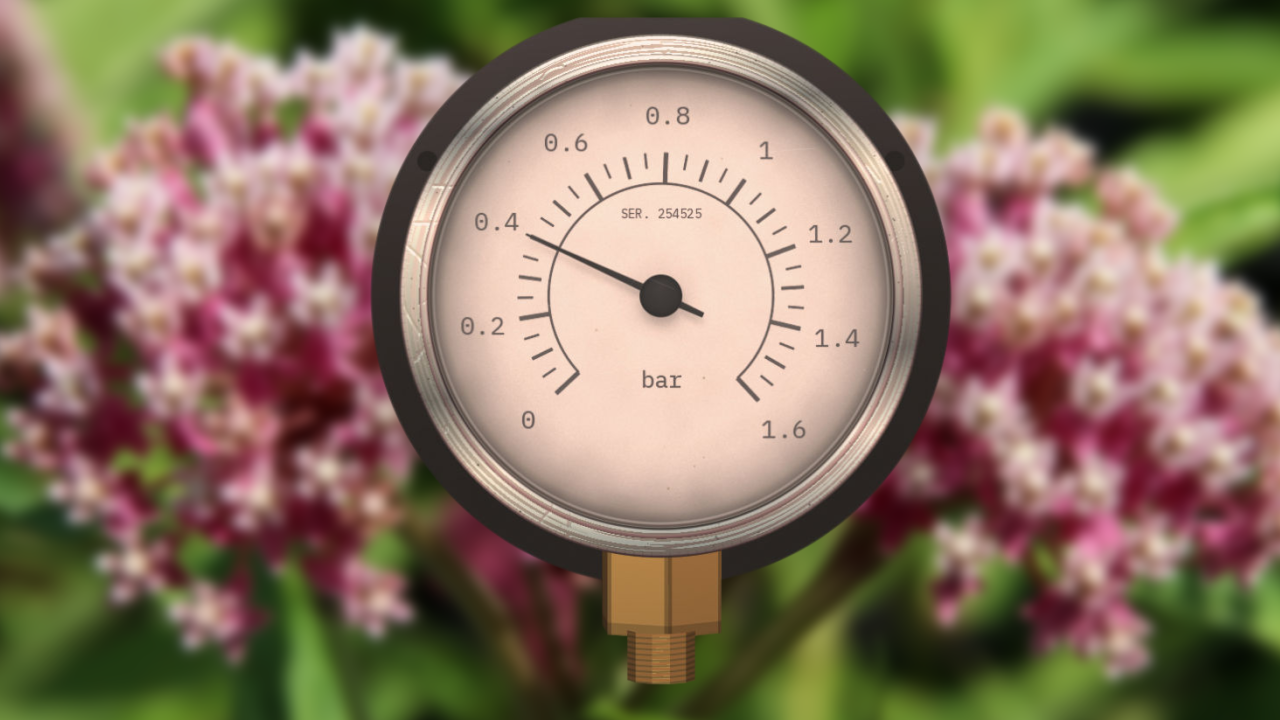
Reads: 0.4; bar
